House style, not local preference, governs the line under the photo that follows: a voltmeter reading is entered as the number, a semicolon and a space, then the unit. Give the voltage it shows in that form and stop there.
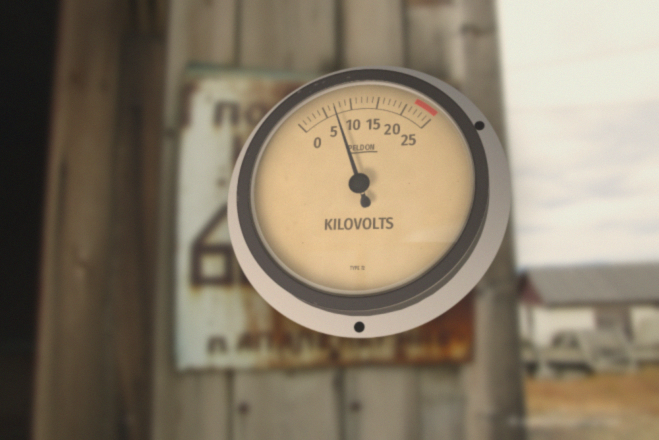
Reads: 7; kV
